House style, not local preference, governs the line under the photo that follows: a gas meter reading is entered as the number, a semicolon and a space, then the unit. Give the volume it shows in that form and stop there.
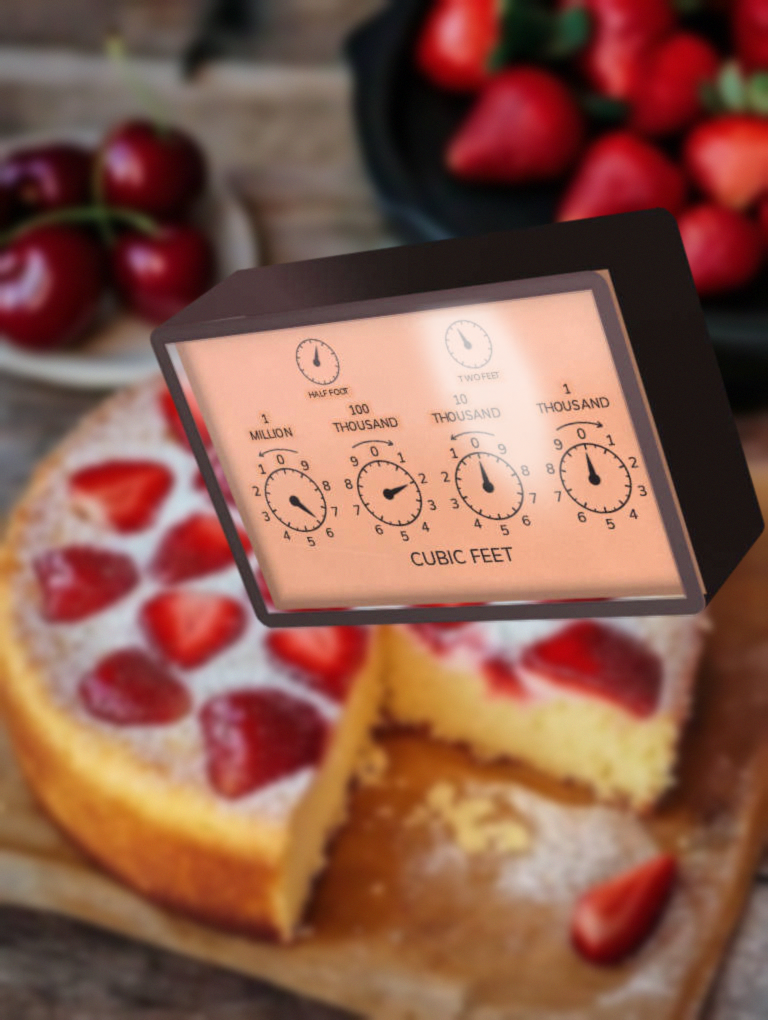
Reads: 620000; ft³
